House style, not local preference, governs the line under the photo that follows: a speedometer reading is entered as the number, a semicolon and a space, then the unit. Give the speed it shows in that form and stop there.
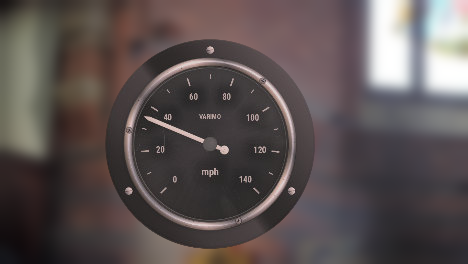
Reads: 35; mph
